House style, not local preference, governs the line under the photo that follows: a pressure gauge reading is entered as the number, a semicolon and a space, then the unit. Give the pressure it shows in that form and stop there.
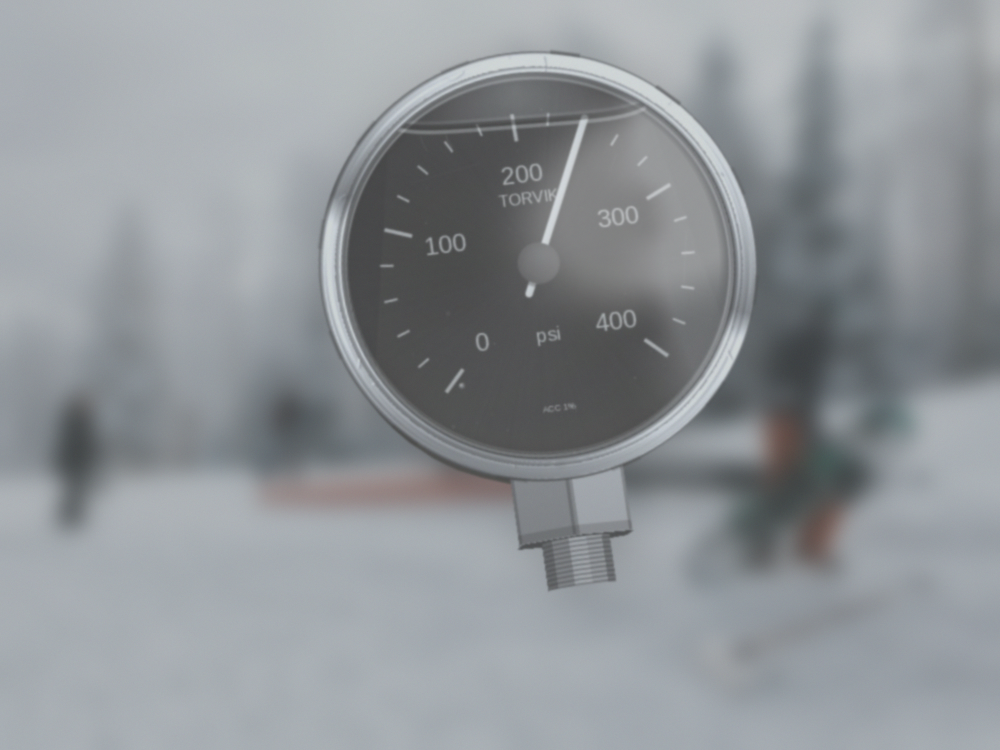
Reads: 240; psi
